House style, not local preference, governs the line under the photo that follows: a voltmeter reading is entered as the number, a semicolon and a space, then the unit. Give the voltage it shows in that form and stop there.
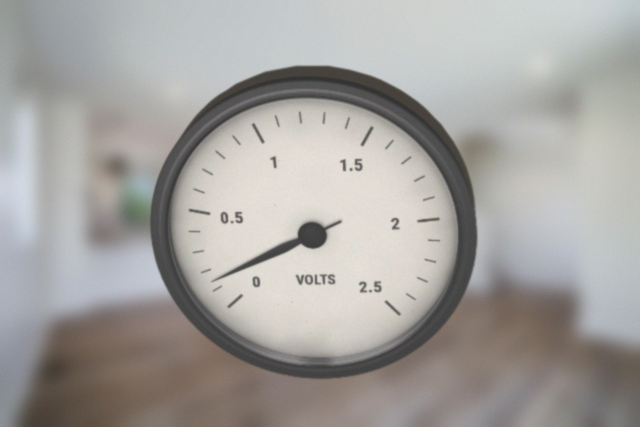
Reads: 0.15; V
